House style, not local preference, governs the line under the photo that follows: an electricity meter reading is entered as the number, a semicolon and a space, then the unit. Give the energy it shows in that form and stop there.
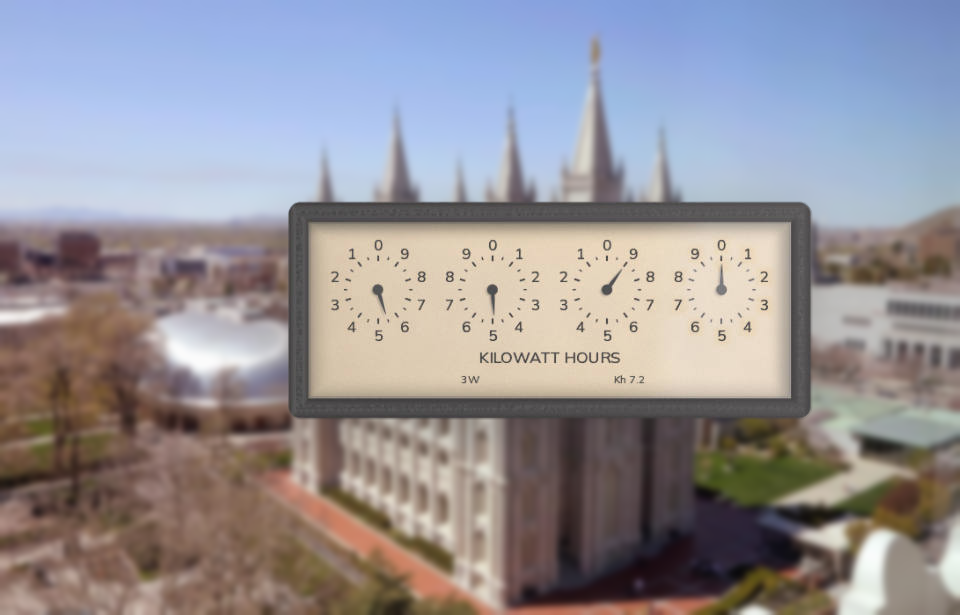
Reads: 5490; kWh
